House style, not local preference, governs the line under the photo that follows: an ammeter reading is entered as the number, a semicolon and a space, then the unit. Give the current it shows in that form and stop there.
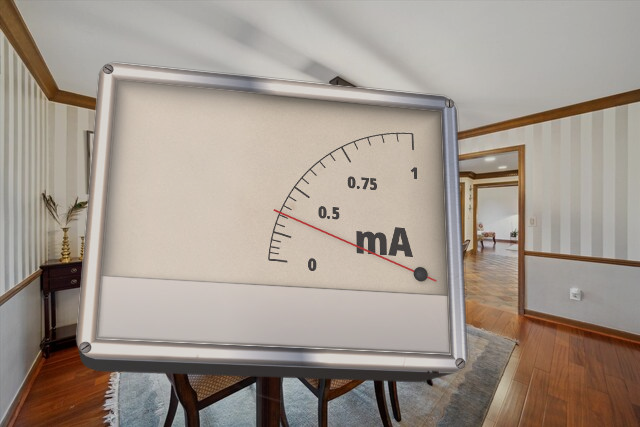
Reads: 0.35; mA
